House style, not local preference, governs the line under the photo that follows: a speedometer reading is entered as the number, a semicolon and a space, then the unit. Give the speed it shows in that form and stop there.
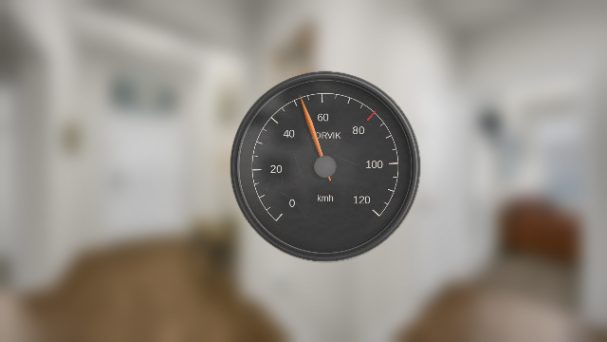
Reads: 52.5; km/h
